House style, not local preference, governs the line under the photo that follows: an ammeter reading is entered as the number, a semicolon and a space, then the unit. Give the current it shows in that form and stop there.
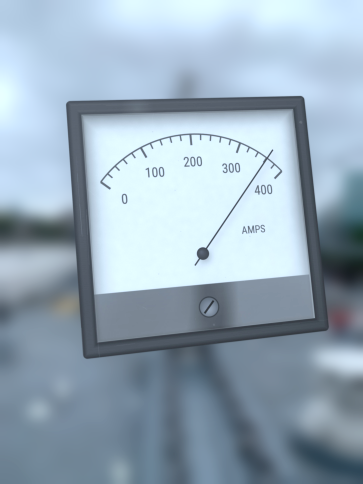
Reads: 360; A
